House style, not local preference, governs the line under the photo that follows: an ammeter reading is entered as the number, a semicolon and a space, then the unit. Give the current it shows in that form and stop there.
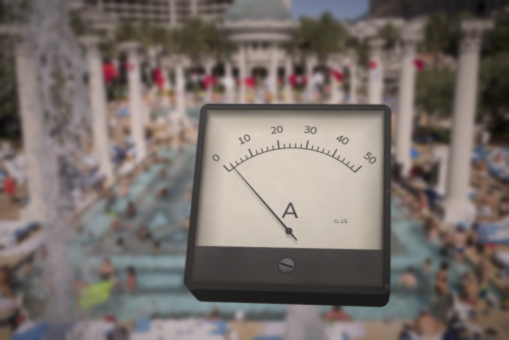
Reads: 2; A
